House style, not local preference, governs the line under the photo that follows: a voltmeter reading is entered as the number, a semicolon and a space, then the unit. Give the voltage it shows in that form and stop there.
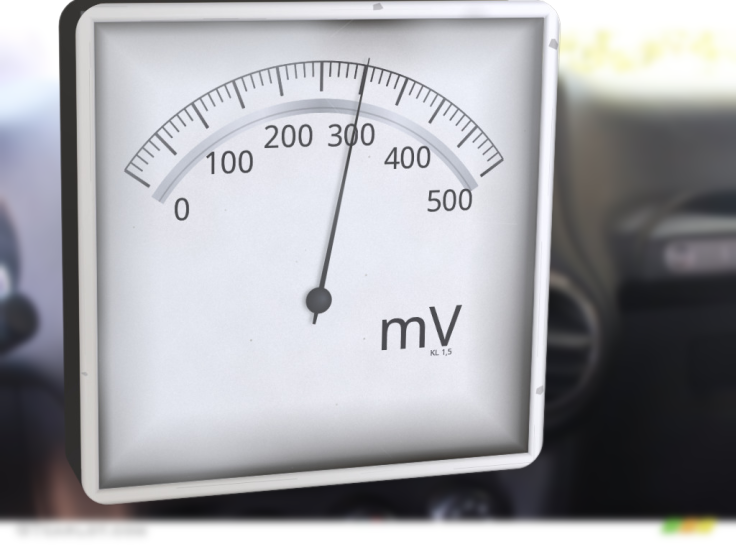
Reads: 300; mV
